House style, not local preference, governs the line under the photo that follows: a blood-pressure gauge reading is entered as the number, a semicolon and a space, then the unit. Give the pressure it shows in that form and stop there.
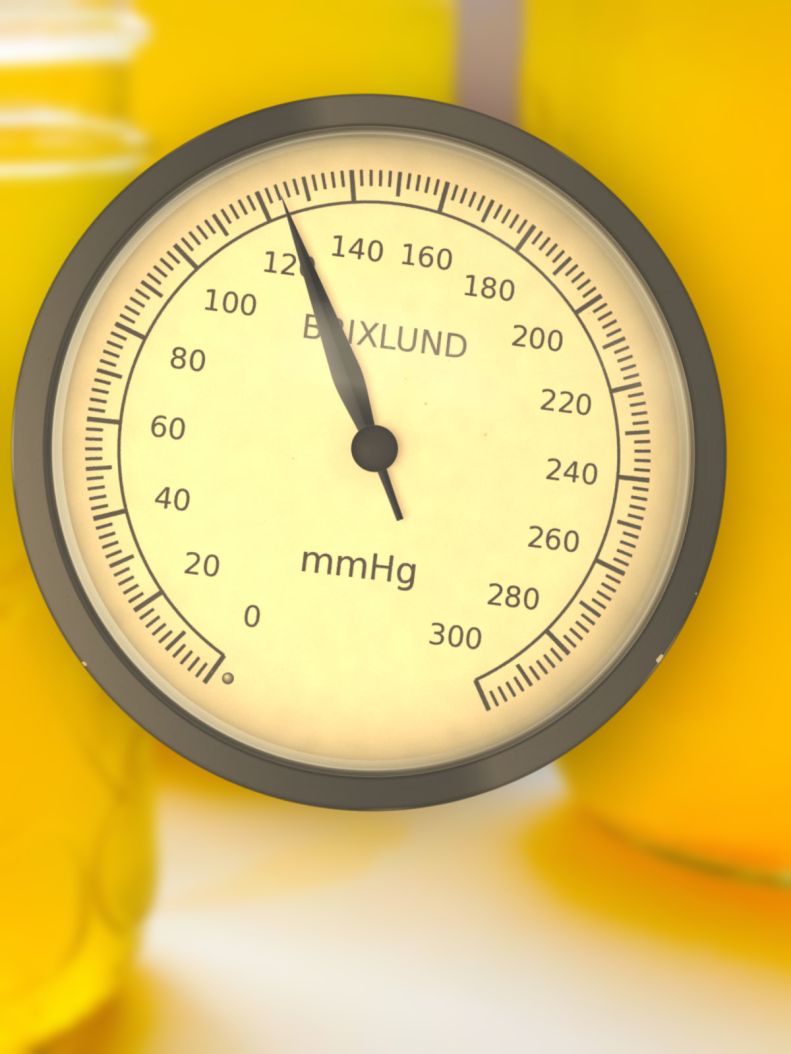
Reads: 124; mmHg
